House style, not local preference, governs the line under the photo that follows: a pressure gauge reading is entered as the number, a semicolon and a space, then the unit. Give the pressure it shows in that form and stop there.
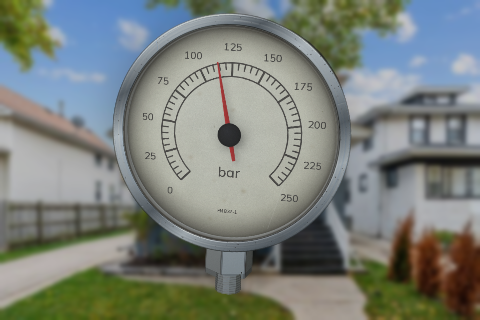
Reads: 115; bar
